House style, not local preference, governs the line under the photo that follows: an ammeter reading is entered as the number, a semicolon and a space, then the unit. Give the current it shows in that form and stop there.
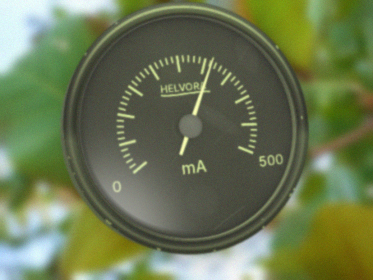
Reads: 310; mA
